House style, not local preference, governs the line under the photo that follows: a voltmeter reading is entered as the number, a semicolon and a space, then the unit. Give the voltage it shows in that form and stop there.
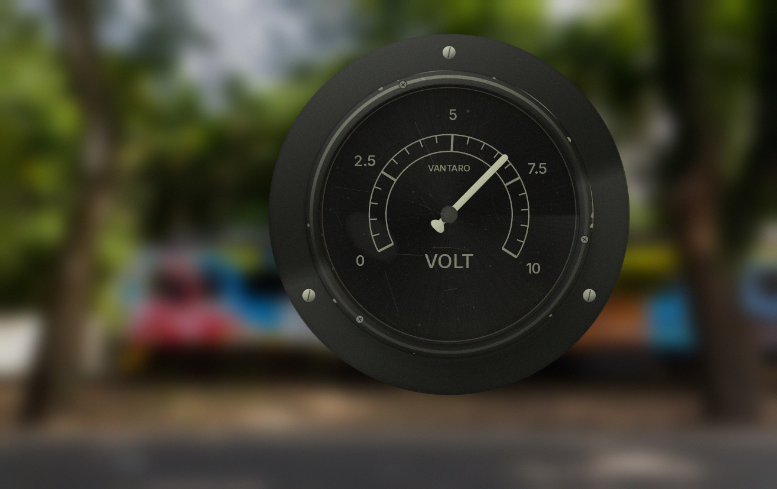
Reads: 6.75; V
